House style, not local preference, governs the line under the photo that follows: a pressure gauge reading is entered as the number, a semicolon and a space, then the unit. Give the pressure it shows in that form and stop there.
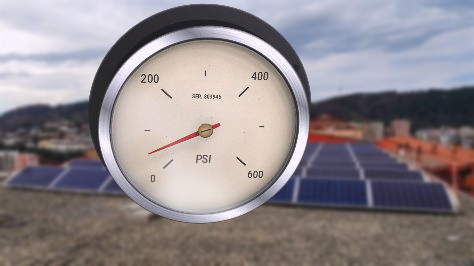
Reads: 50; psi
